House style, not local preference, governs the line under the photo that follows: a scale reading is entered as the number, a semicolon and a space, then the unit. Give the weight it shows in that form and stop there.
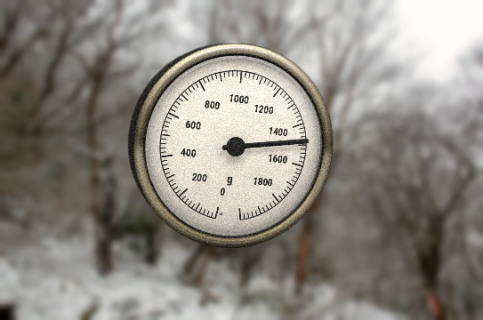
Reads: 1480; g
